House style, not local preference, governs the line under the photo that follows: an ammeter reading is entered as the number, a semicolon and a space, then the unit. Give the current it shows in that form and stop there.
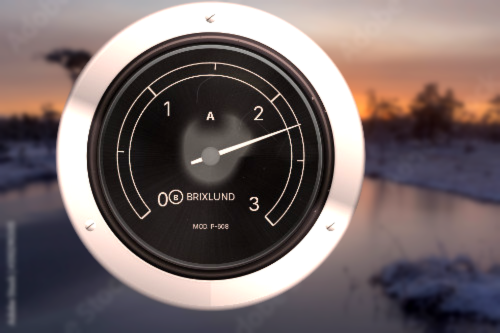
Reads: 2.25; A
